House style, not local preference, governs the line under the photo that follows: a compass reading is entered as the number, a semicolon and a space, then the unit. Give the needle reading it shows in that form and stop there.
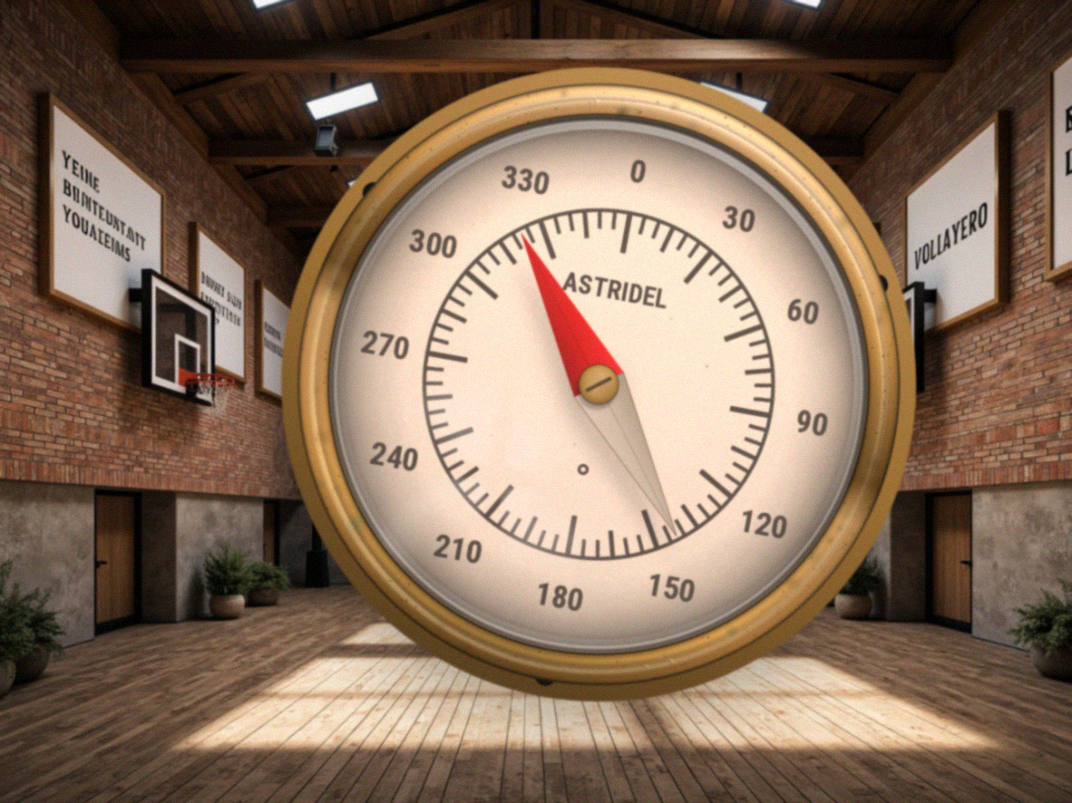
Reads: 322.5; °
